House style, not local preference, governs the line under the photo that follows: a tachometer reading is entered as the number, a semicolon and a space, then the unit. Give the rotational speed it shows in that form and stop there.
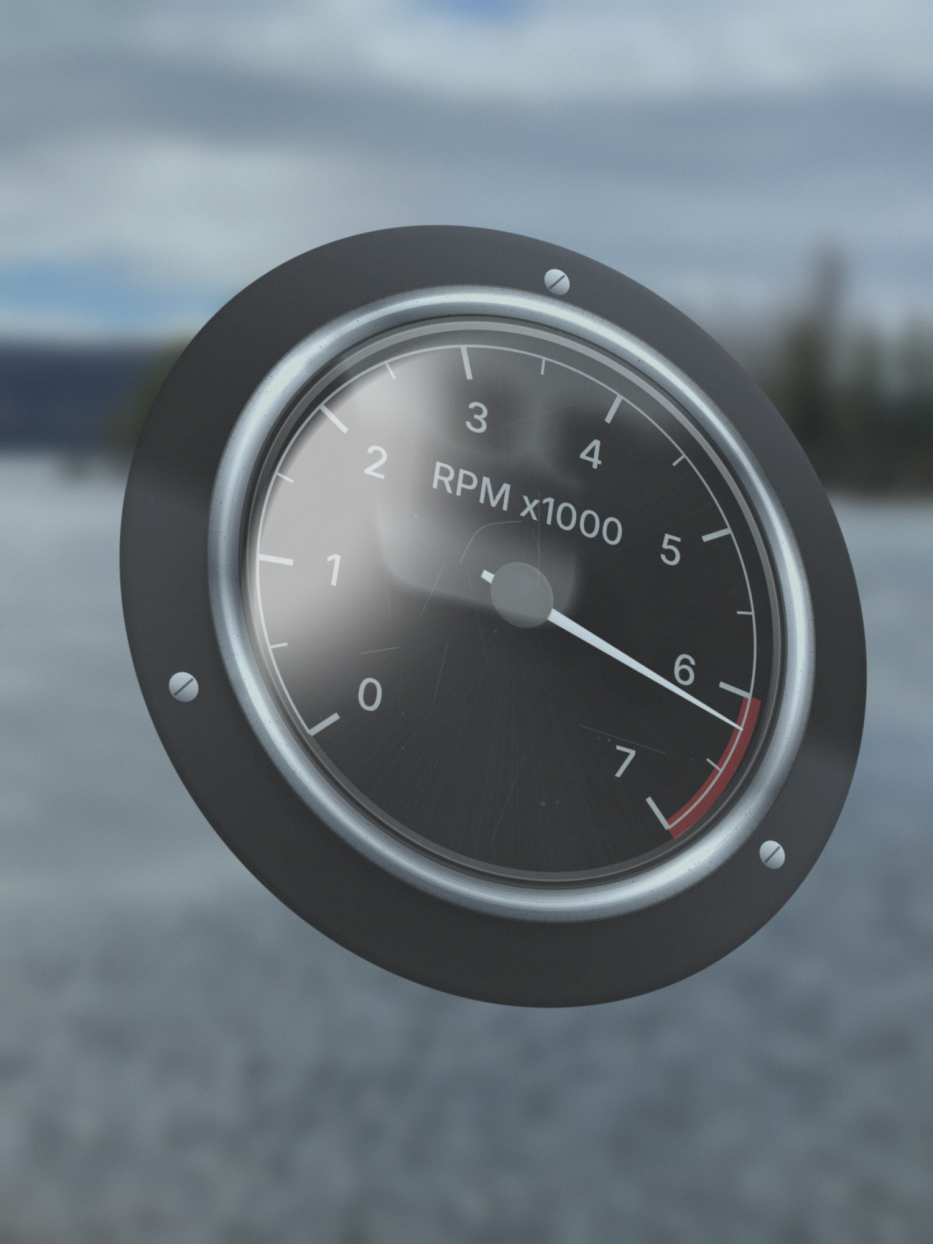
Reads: 6250; rpm
